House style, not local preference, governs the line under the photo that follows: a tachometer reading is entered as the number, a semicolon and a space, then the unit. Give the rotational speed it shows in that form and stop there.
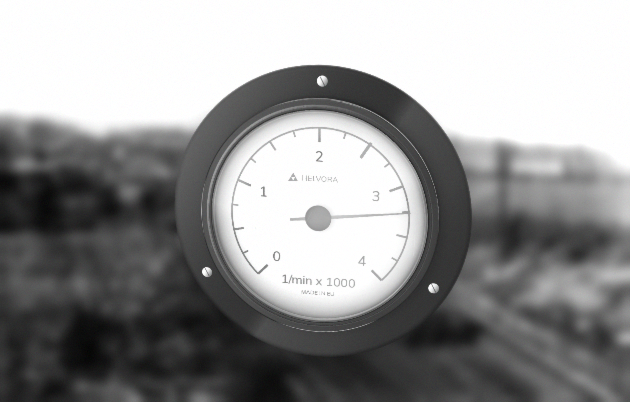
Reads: 3250; rpm
